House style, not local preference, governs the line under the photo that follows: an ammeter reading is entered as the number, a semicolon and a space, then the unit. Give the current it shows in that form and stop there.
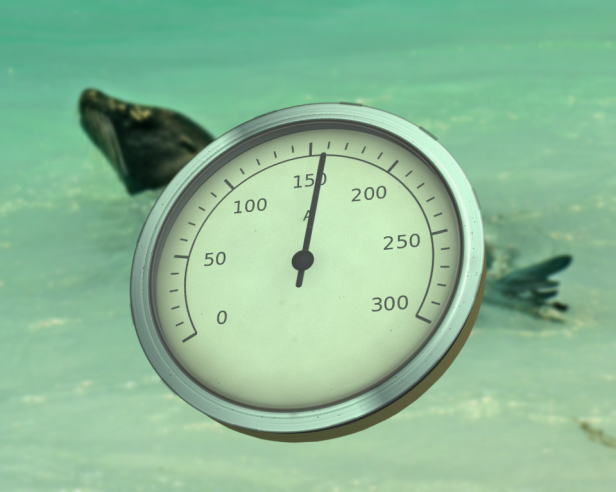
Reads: 160; A
